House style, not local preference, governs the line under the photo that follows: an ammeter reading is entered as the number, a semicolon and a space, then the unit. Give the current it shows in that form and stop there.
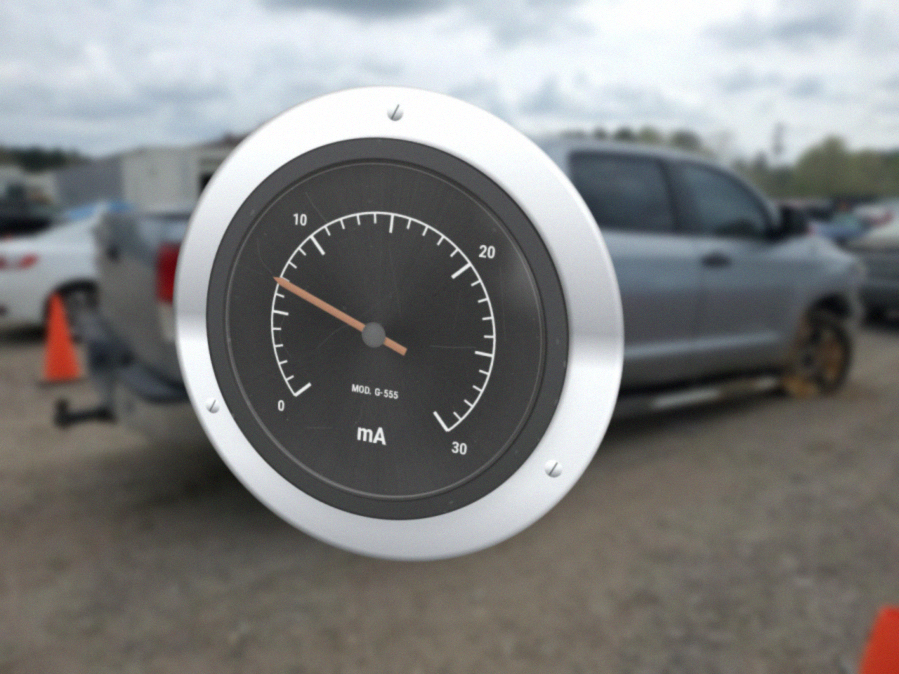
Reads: 7; mA
